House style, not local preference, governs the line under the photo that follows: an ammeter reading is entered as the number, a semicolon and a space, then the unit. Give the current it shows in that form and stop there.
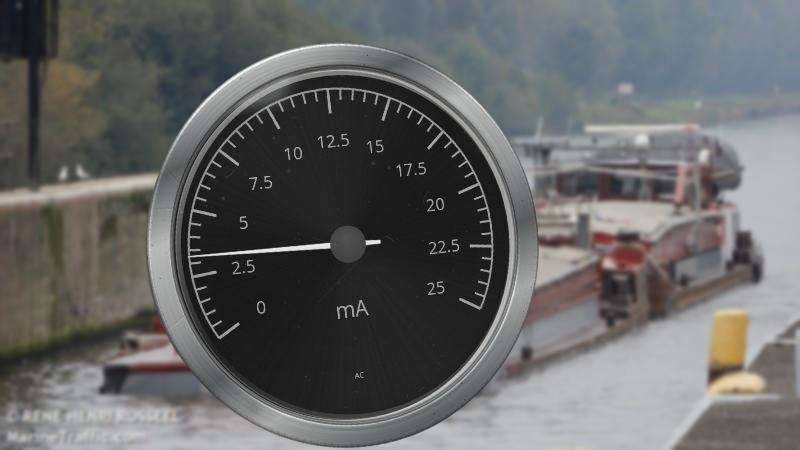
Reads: 3.25; mA
